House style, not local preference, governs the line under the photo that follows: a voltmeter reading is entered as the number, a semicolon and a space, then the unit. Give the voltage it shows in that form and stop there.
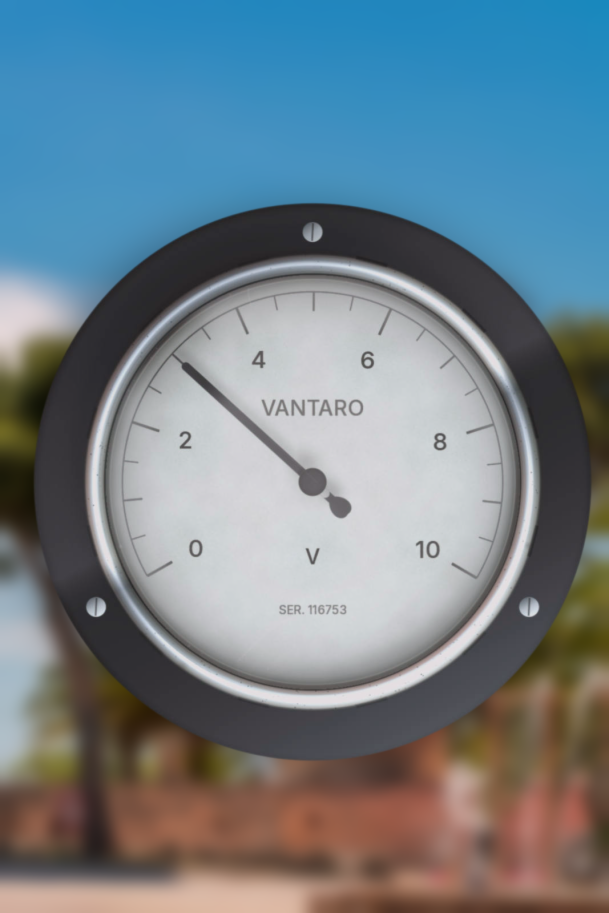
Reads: 3; V
